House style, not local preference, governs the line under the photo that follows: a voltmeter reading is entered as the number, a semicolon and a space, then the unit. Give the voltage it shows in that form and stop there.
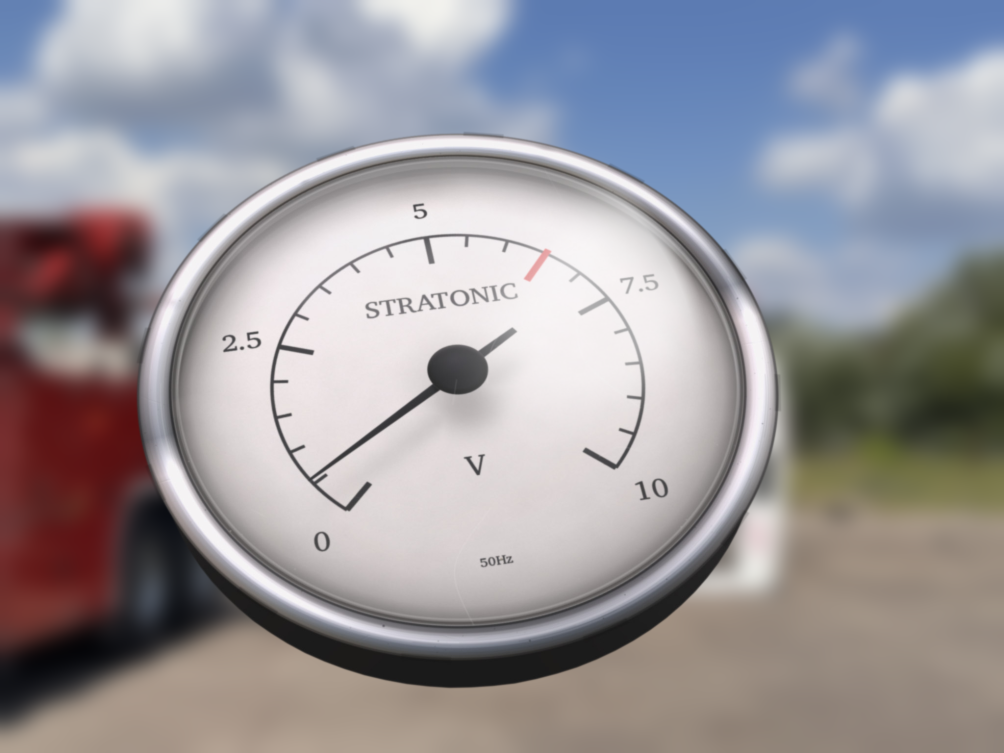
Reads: 0.5; V
